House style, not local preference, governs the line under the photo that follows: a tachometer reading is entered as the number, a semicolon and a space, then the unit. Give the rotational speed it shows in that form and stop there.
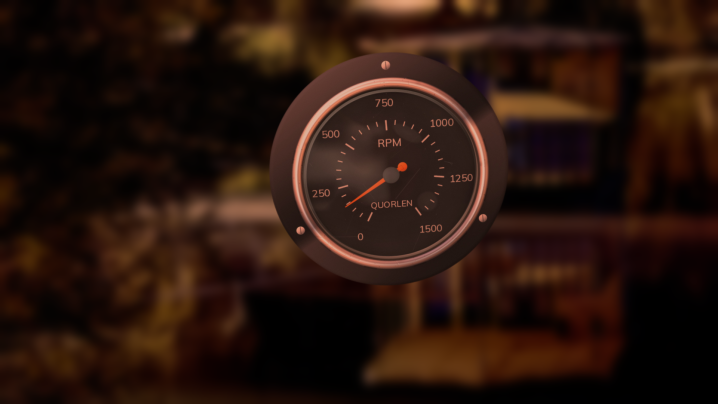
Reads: 150; rpm
